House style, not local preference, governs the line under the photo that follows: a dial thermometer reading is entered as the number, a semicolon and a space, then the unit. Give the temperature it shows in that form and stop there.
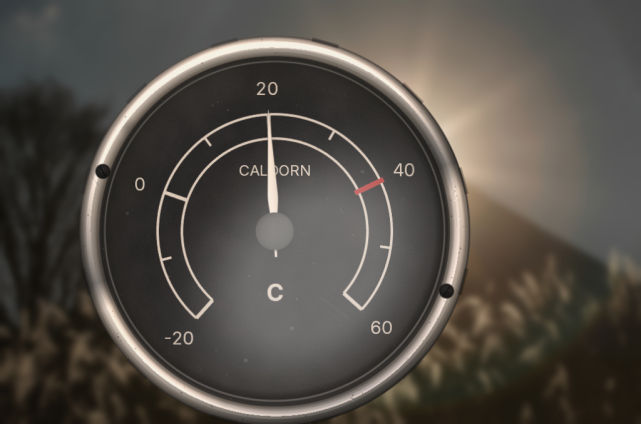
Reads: 20; °C
